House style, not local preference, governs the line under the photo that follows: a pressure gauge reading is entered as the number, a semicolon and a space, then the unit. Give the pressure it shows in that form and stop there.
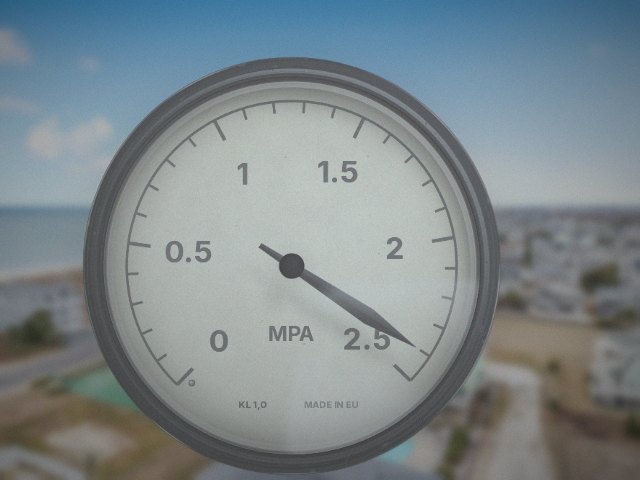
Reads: 2.4; MPa
